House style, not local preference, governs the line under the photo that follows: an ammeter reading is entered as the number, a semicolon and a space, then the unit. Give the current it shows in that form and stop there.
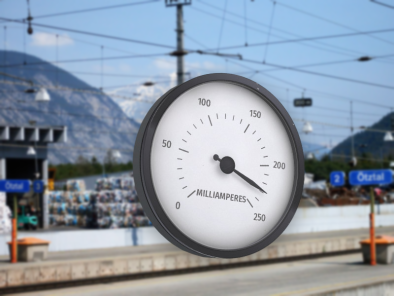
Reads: 230; mA
